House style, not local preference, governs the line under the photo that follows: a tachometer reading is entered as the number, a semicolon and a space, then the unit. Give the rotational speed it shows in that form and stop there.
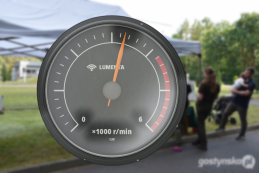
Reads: 3300; rpm
